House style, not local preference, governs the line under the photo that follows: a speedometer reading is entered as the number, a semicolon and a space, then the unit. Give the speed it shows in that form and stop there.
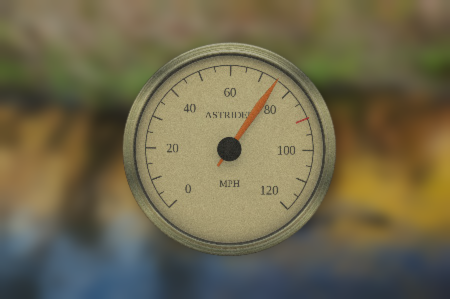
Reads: 75; mph
